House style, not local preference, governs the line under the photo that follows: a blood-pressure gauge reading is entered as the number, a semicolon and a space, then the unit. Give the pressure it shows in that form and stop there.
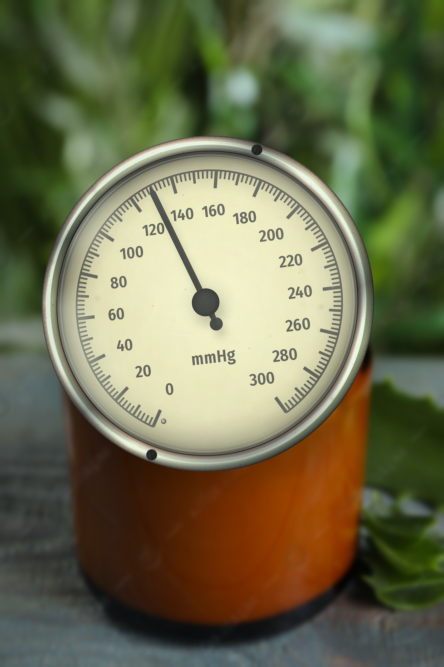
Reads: 130; mmHg
